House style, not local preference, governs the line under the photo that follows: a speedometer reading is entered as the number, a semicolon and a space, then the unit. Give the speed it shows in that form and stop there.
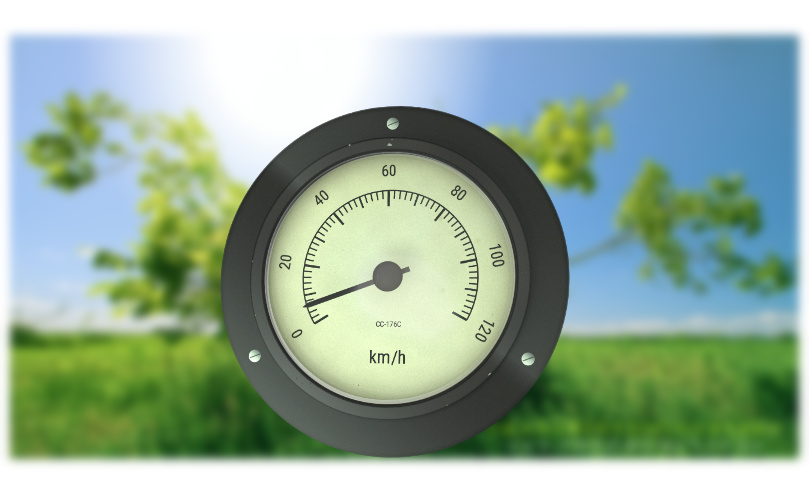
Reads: 6; km/h
